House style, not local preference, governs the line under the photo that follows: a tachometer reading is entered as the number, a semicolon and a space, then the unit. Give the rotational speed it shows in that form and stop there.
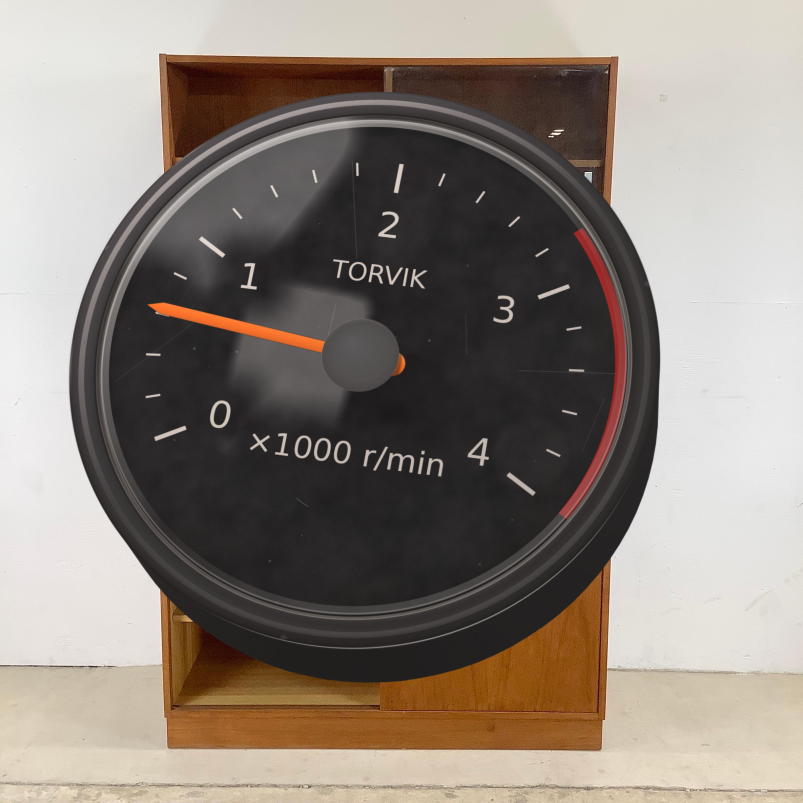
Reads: 600; rpm
